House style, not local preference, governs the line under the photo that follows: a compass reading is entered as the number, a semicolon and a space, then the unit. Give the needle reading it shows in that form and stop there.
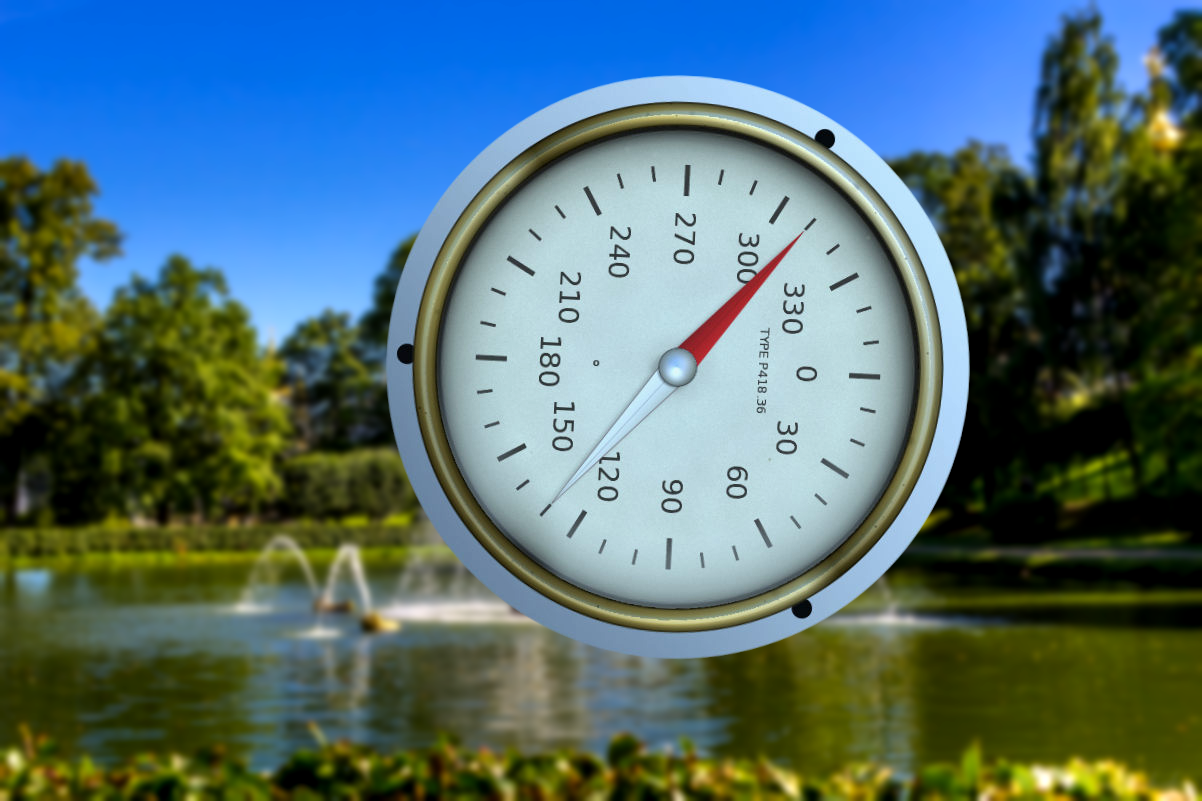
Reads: 310; °
